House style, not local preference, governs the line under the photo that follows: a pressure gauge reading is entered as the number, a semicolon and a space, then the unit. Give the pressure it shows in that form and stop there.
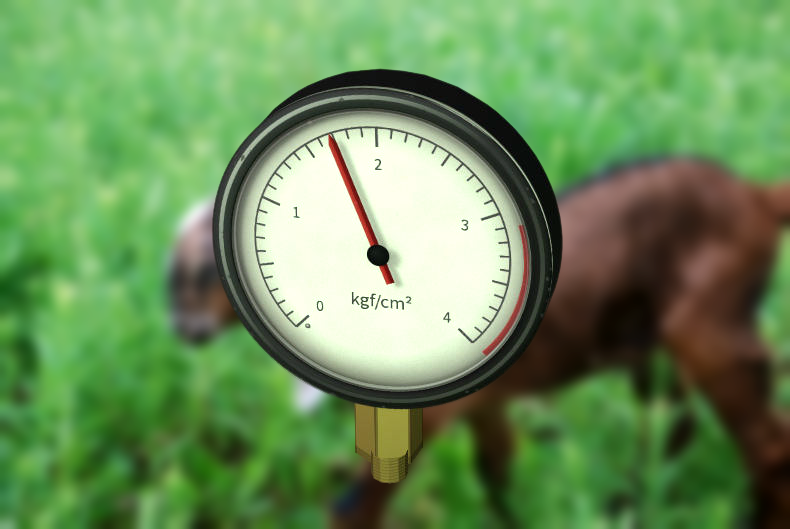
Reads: 1.7; kg/cm²
